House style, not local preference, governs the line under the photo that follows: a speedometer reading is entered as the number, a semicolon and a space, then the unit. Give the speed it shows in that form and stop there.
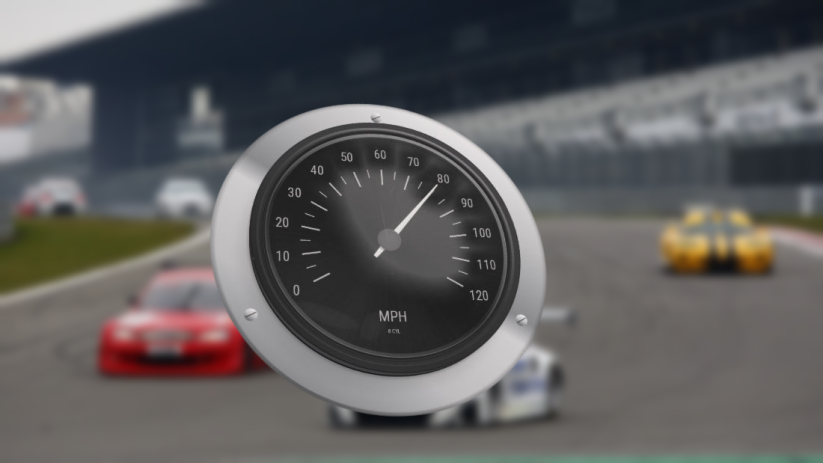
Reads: 80; mph
